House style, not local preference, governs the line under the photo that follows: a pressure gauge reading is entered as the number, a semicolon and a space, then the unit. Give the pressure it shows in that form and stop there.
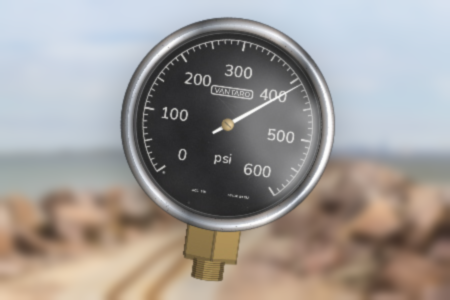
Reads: 410; psi
